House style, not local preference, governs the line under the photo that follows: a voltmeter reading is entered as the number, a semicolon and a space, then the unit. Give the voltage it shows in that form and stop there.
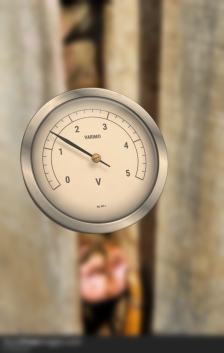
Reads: 1.4; V
